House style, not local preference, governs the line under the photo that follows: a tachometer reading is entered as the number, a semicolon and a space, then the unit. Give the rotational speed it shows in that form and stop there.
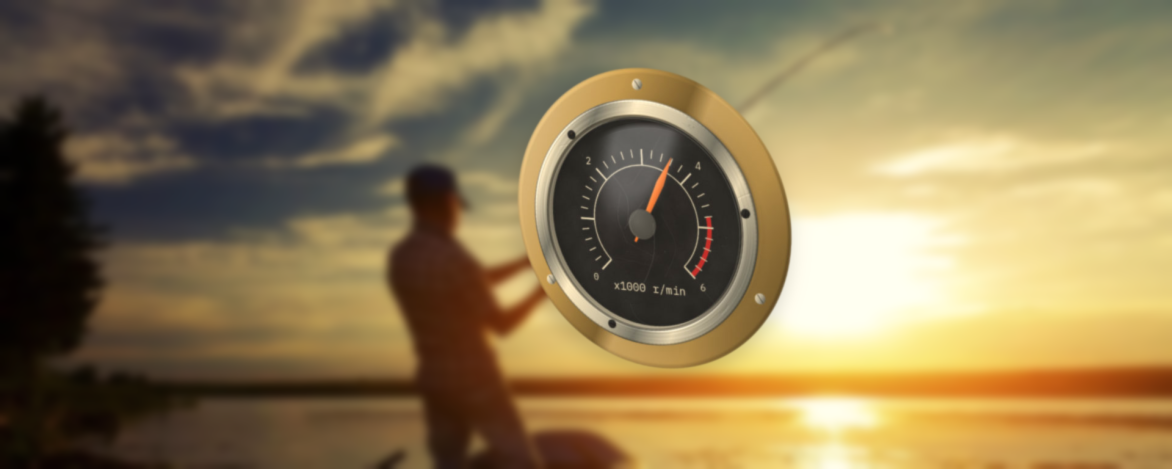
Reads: 3600; rpm
